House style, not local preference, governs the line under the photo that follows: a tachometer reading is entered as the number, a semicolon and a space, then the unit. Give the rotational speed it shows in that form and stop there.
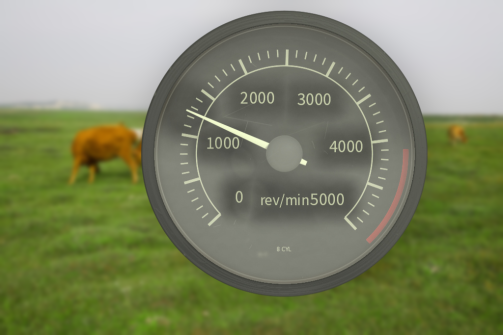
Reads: 1250; rpm
